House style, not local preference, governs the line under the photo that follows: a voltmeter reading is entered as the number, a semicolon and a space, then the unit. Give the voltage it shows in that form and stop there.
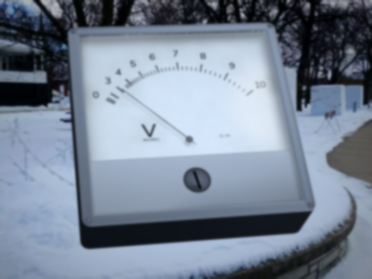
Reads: 3; V
